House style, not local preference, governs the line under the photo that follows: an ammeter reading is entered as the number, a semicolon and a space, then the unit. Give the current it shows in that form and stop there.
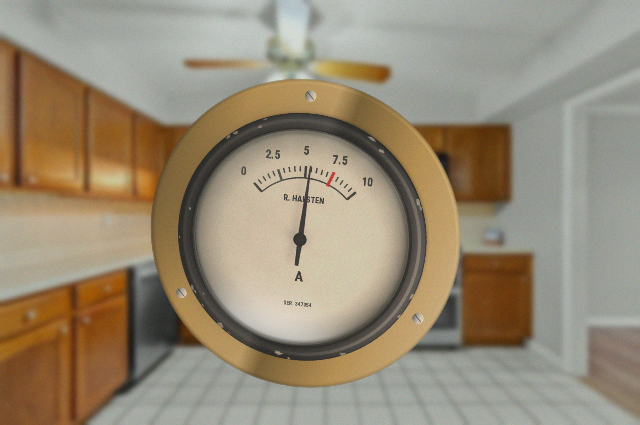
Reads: 5.5; A
